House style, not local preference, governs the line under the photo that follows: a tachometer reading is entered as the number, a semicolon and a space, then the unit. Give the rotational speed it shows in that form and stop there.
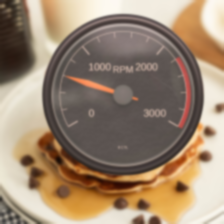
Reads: 600; rpm
